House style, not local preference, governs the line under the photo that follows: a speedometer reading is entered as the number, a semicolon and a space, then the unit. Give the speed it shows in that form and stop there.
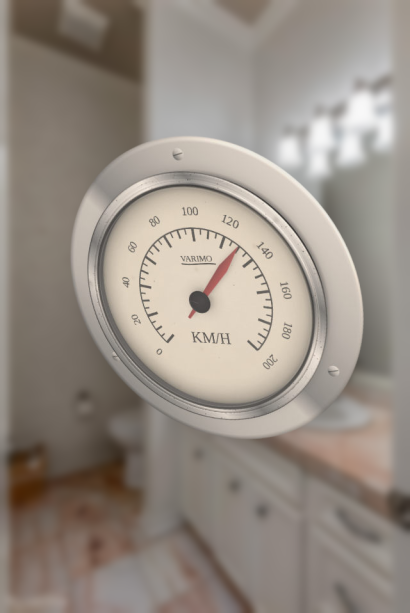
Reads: 130; km/h
